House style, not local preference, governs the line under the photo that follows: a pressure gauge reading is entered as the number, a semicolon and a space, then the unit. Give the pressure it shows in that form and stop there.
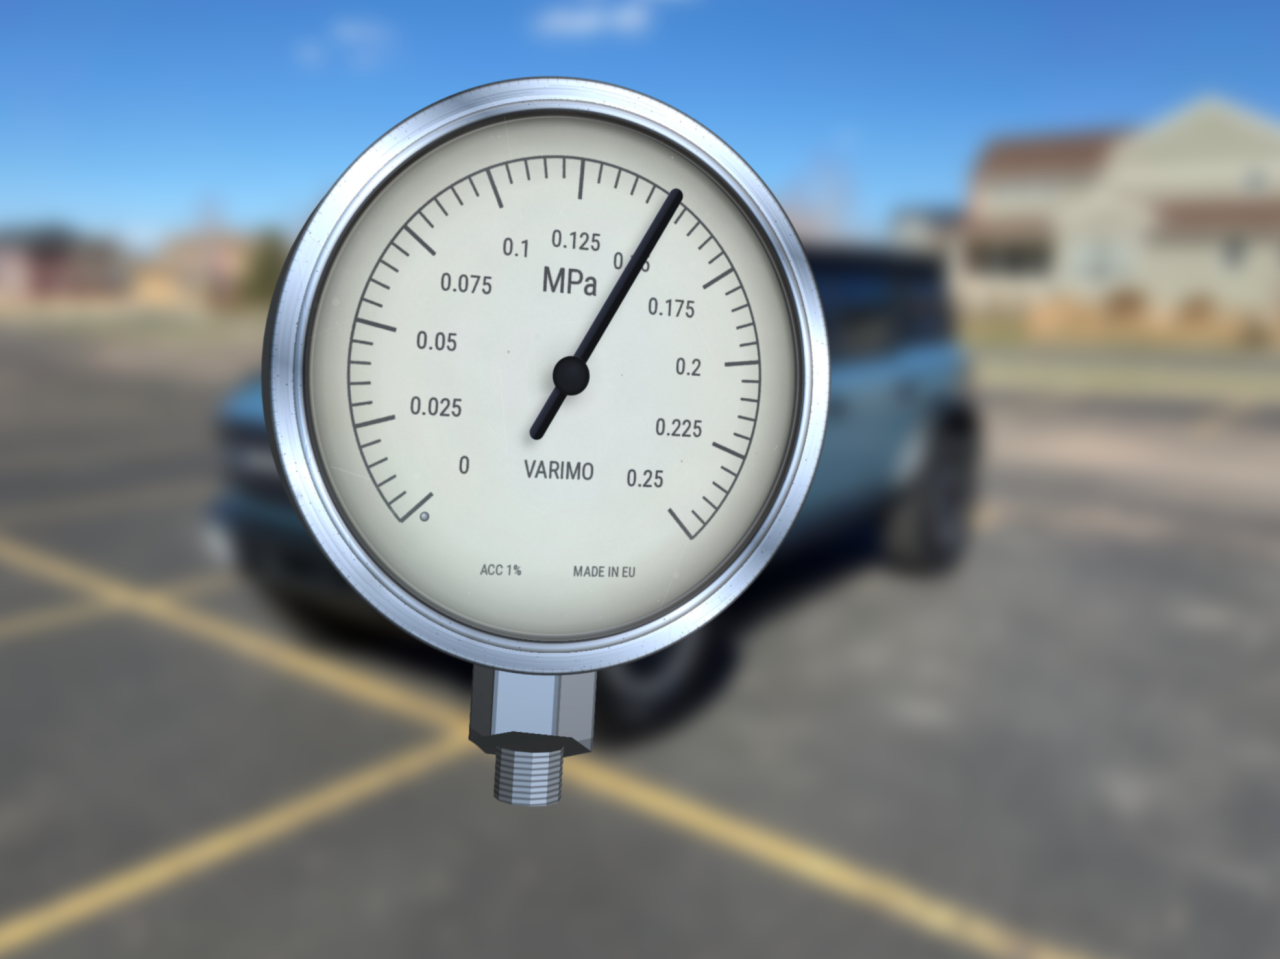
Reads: 0.15; MPa
